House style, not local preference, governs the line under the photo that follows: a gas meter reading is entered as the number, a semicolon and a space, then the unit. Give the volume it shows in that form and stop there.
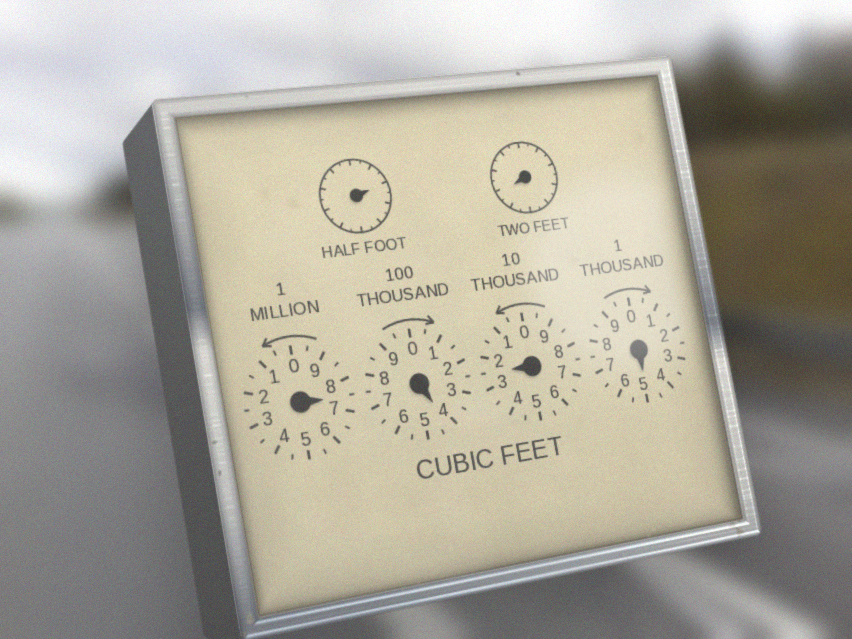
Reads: 742500; ft³
